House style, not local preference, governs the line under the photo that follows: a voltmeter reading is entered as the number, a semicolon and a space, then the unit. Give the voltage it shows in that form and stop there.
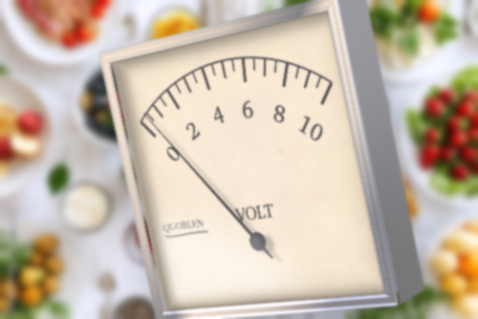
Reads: 0.5; V
